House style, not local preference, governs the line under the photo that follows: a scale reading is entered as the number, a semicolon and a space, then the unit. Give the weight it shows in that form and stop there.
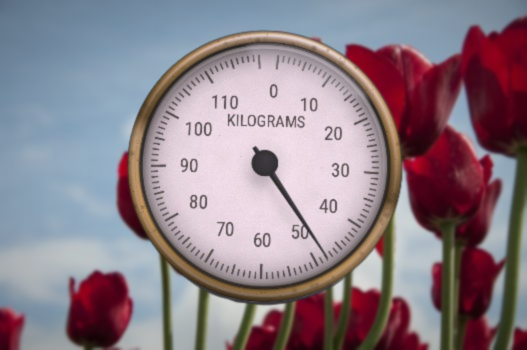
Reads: 48; kg
